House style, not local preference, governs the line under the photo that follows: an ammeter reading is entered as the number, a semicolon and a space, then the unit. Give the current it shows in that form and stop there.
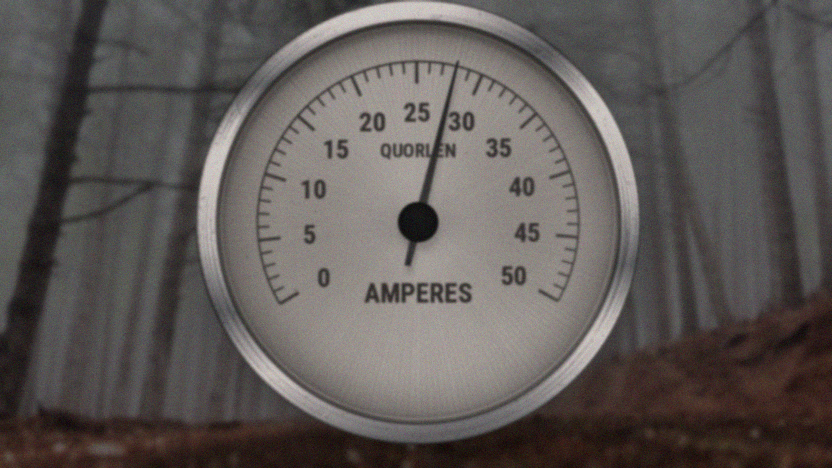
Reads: 28; A
